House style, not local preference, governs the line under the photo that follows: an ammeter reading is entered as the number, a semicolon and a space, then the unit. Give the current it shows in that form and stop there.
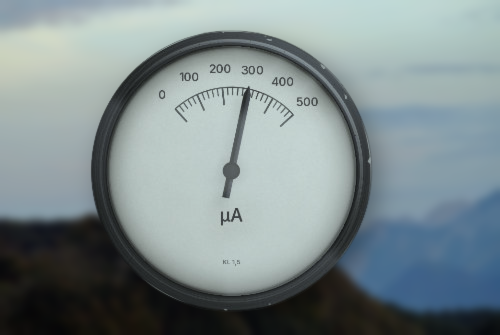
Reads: 300; µA
